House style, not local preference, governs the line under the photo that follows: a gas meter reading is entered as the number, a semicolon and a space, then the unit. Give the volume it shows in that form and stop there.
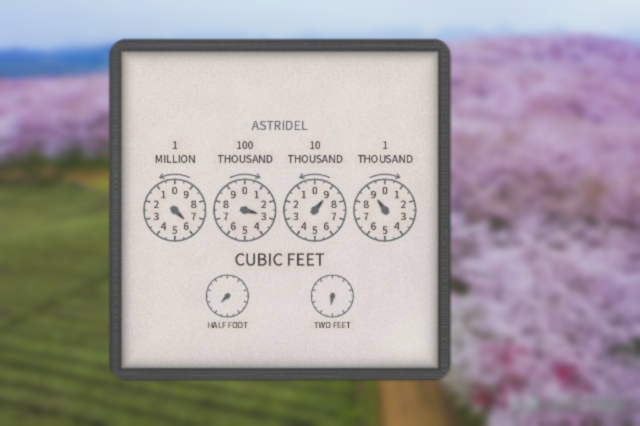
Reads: 628900; ft³
